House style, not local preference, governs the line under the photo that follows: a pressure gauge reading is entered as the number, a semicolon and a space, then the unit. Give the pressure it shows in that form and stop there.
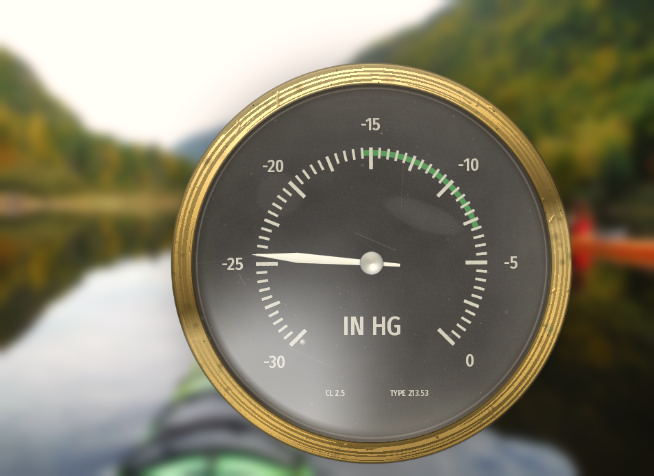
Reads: -24.5; inHg
